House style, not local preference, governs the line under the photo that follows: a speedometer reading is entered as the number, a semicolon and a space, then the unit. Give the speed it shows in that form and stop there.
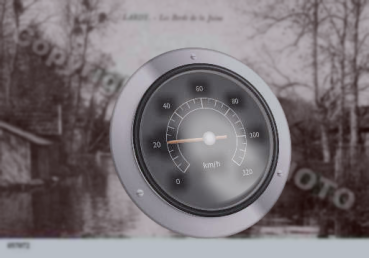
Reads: 20; km/h
